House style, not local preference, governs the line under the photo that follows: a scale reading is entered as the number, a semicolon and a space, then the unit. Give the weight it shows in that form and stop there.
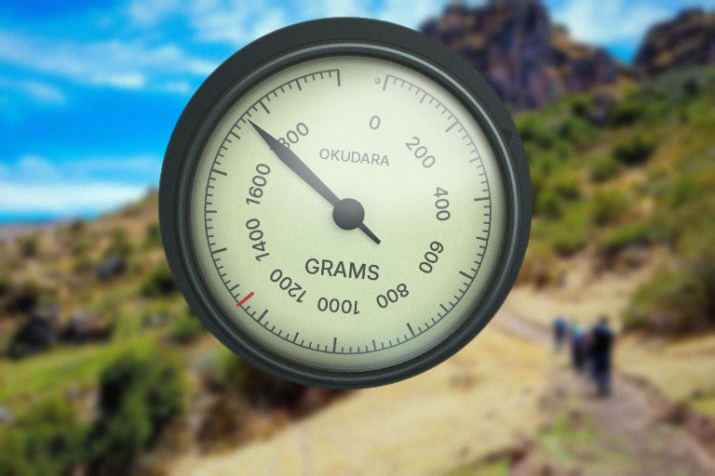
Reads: 1750; g
